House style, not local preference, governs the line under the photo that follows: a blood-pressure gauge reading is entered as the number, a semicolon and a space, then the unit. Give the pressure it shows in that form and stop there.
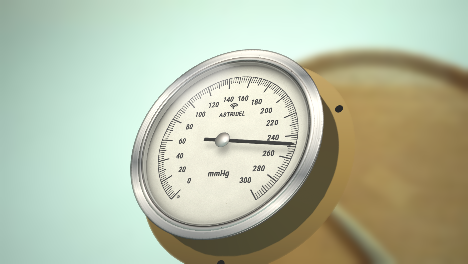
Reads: 250; mmHg
